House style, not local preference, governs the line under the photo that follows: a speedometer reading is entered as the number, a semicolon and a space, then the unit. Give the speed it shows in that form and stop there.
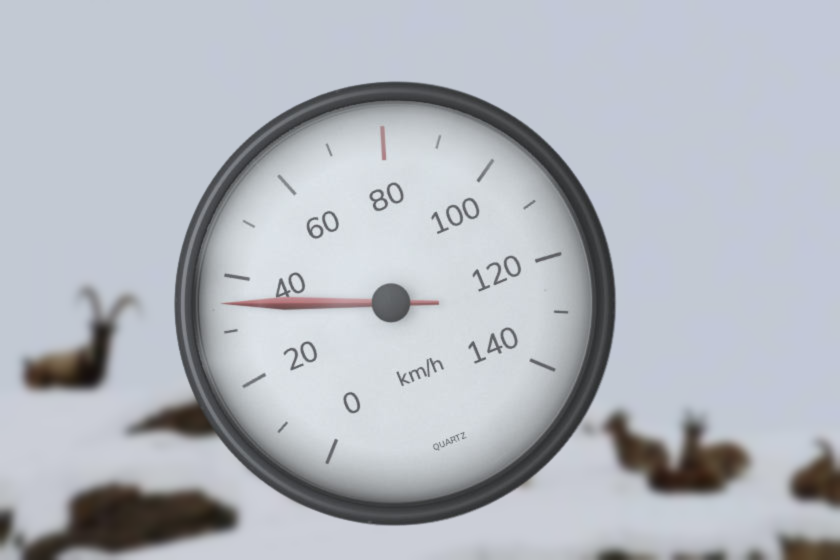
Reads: 35; km/h
